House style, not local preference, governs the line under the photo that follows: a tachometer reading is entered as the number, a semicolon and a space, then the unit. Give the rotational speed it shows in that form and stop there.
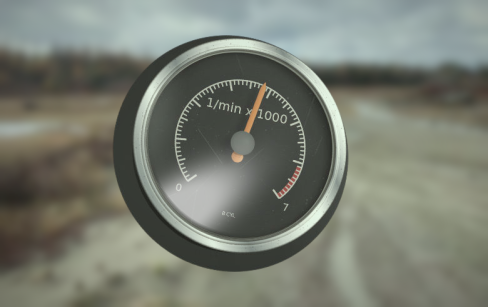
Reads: 3800; rpm
